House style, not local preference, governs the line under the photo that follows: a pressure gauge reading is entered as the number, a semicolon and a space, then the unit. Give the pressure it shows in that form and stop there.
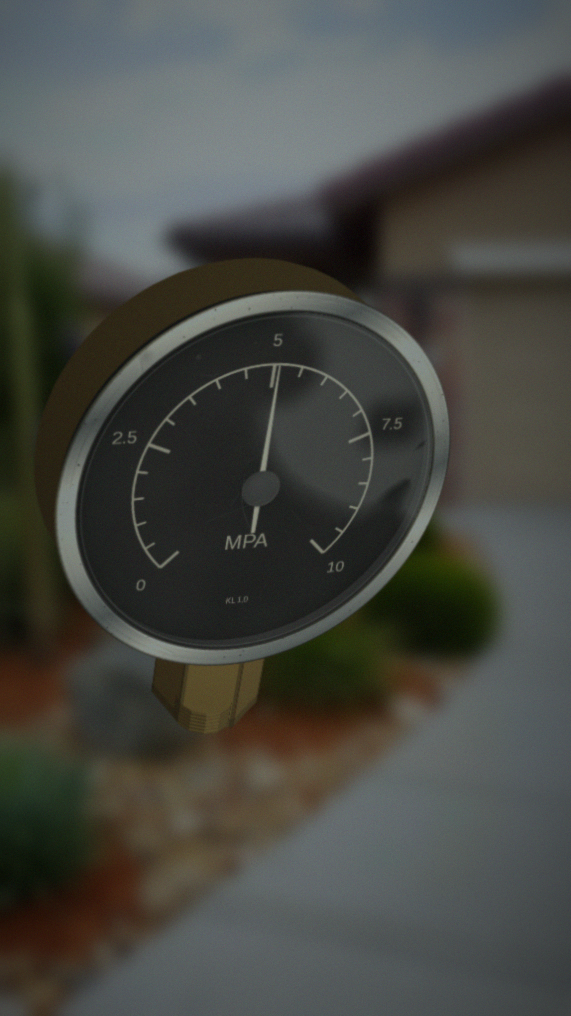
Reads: 5; MPa
